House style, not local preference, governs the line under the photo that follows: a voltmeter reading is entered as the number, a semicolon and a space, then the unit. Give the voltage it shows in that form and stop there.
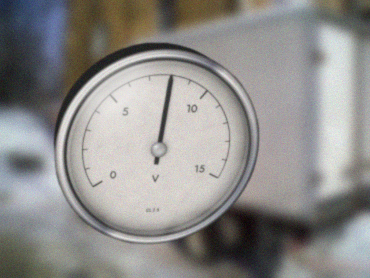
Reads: 8; V
